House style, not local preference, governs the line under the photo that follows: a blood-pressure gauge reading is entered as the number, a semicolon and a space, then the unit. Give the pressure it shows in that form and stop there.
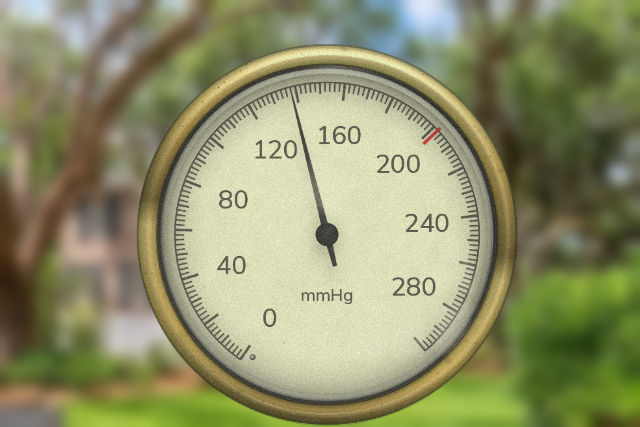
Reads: 138; mmHg
